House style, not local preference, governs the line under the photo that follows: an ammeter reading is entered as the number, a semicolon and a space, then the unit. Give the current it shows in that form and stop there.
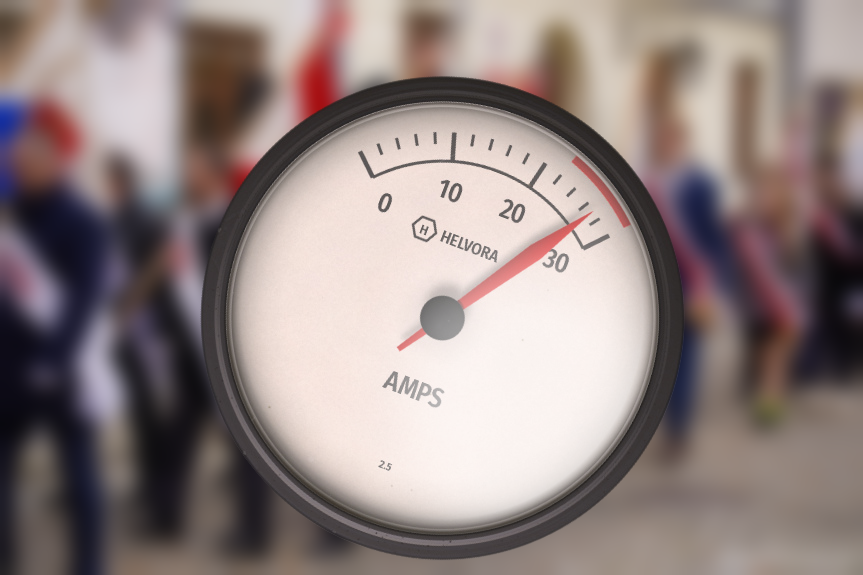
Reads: 27; A
